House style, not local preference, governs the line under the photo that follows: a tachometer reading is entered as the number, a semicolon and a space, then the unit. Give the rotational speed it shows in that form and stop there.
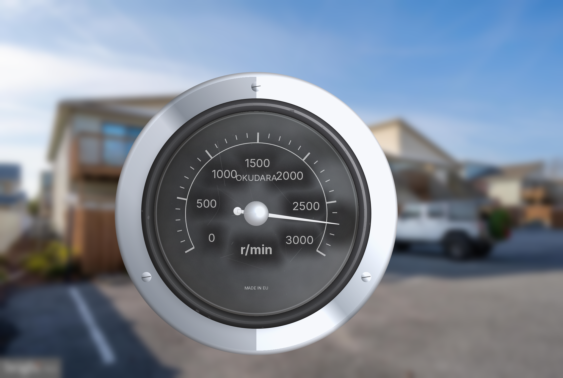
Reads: 2700; rpm
